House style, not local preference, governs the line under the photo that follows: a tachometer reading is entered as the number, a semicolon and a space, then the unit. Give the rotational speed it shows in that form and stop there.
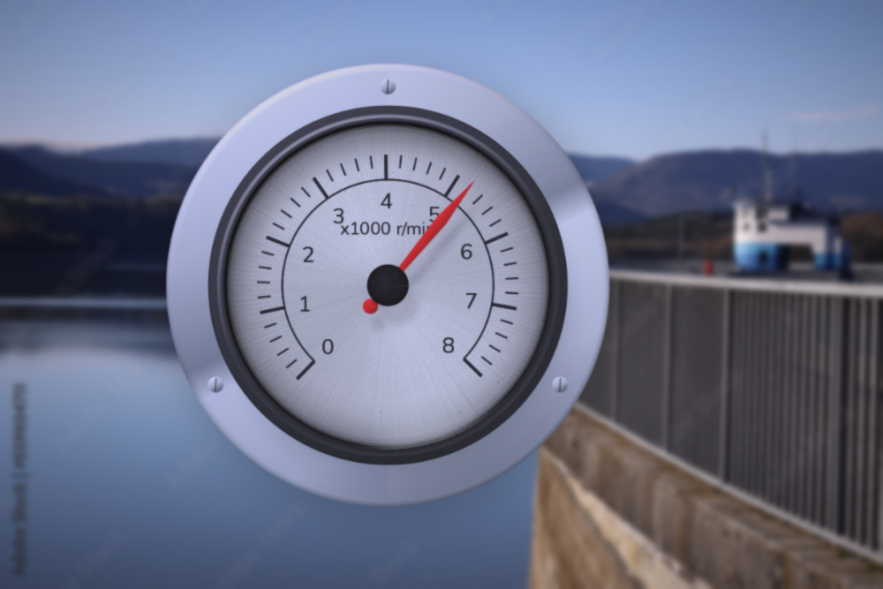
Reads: 5200; rpm
